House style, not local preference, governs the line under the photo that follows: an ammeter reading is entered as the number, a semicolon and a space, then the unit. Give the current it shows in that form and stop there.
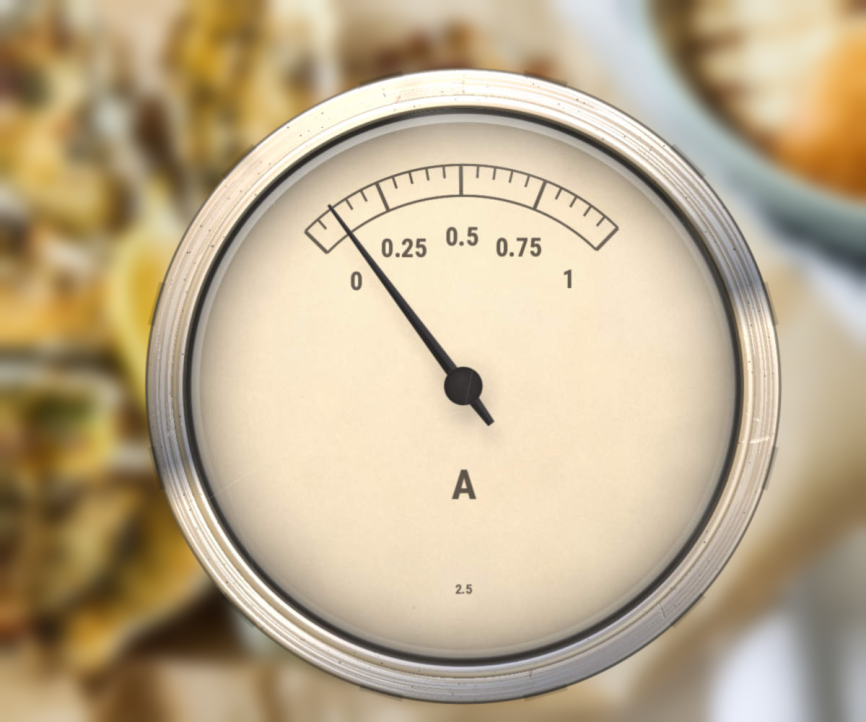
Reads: 0.1; A
